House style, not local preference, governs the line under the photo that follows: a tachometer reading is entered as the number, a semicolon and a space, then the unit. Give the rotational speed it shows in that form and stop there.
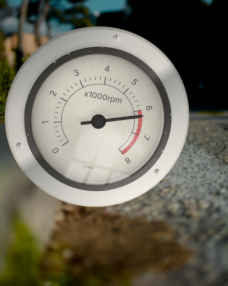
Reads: 6200; rpm
